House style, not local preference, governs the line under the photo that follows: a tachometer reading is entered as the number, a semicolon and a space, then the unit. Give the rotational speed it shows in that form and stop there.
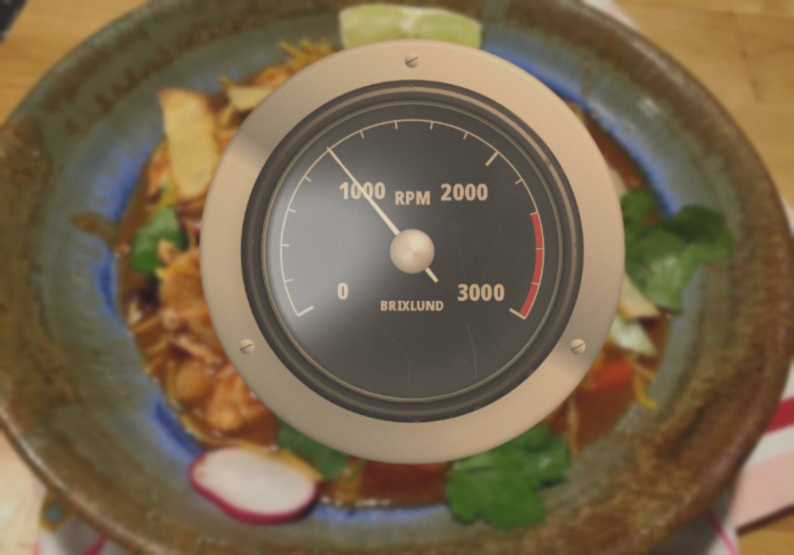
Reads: 1000; rpm
